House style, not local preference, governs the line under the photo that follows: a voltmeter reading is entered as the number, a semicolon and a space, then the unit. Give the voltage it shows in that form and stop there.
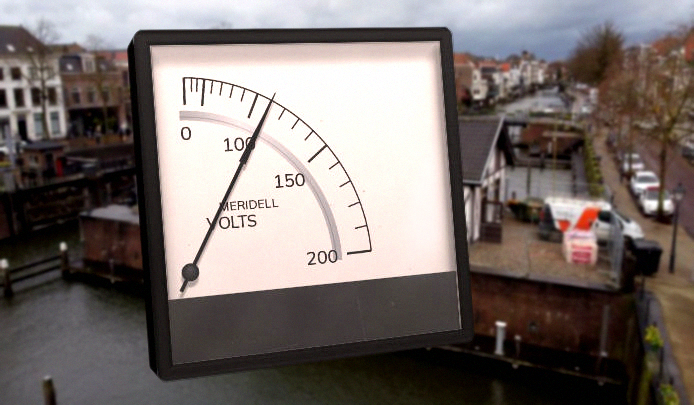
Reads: 110; V
